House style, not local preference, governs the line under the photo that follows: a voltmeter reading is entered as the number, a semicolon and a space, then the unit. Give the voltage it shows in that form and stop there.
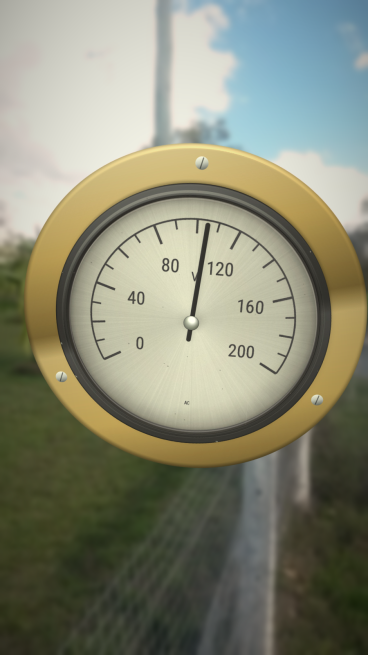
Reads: 105; V
